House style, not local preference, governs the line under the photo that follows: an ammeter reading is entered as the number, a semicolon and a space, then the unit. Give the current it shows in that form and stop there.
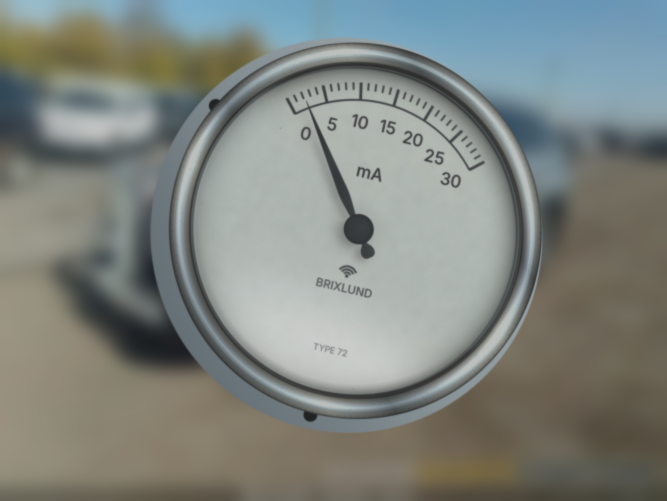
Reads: 2; mA
